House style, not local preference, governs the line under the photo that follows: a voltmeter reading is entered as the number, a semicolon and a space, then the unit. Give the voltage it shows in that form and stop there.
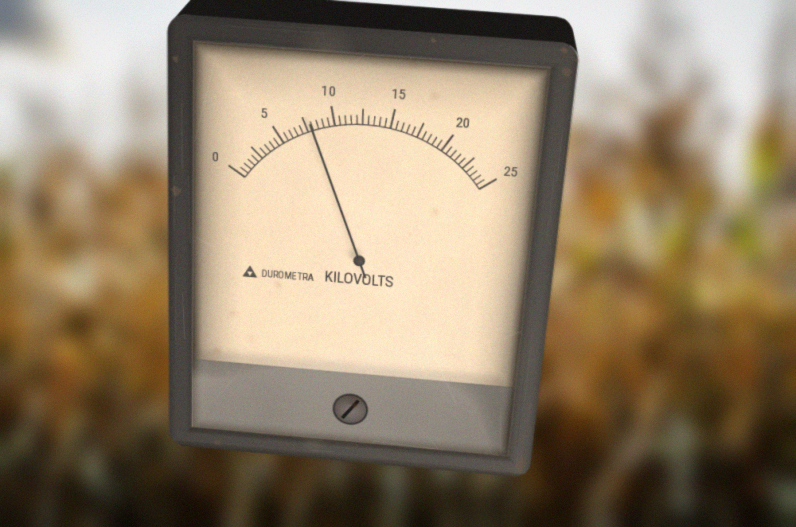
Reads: 8; kV
